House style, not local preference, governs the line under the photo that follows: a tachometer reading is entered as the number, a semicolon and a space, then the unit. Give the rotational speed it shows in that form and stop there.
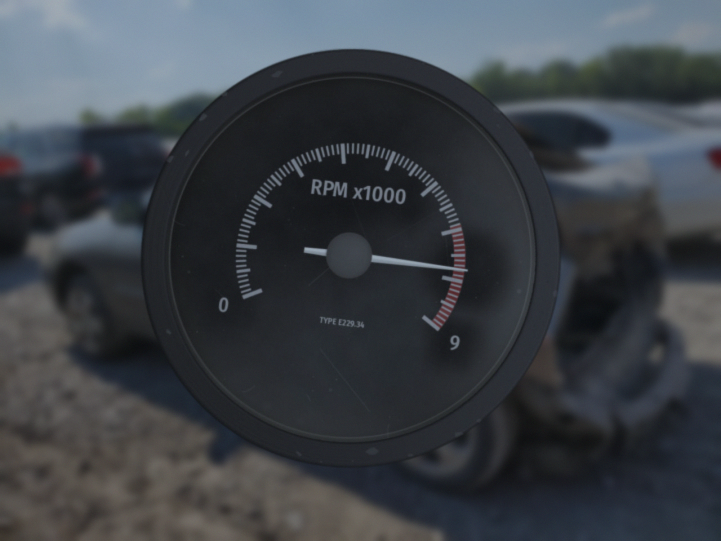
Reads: 7800; rpm
